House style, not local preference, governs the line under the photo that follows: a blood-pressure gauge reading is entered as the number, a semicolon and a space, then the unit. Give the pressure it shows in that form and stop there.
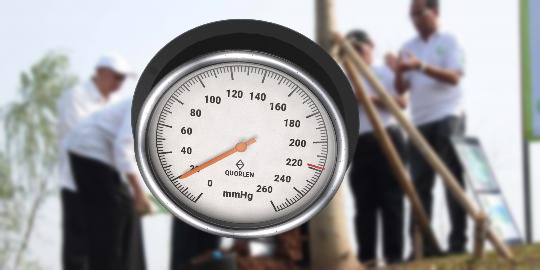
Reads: 20; mmHg
